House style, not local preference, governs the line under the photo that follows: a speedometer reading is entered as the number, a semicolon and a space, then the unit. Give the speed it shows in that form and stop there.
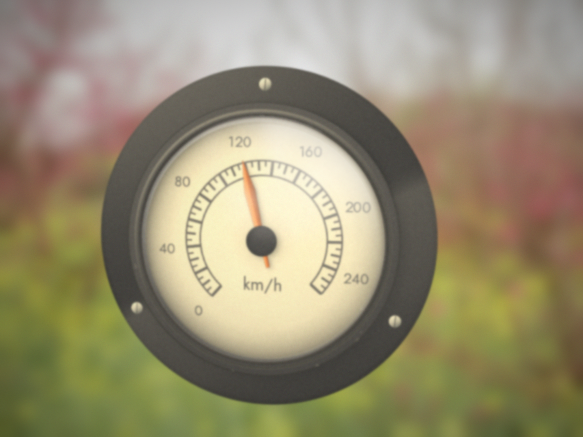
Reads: 120; km/h
